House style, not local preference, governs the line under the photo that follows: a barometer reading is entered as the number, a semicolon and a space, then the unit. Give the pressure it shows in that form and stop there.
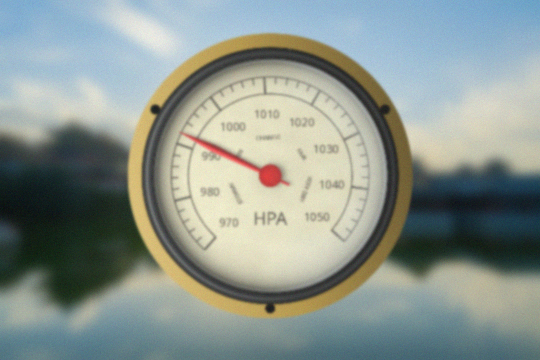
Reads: 992; hPa
